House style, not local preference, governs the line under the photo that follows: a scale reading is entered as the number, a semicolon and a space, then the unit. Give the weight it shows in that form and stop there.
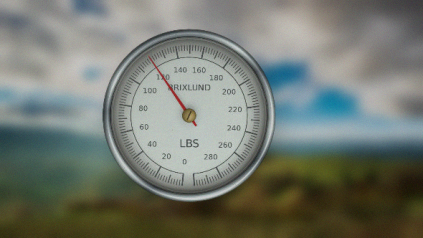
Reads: 120; lb
